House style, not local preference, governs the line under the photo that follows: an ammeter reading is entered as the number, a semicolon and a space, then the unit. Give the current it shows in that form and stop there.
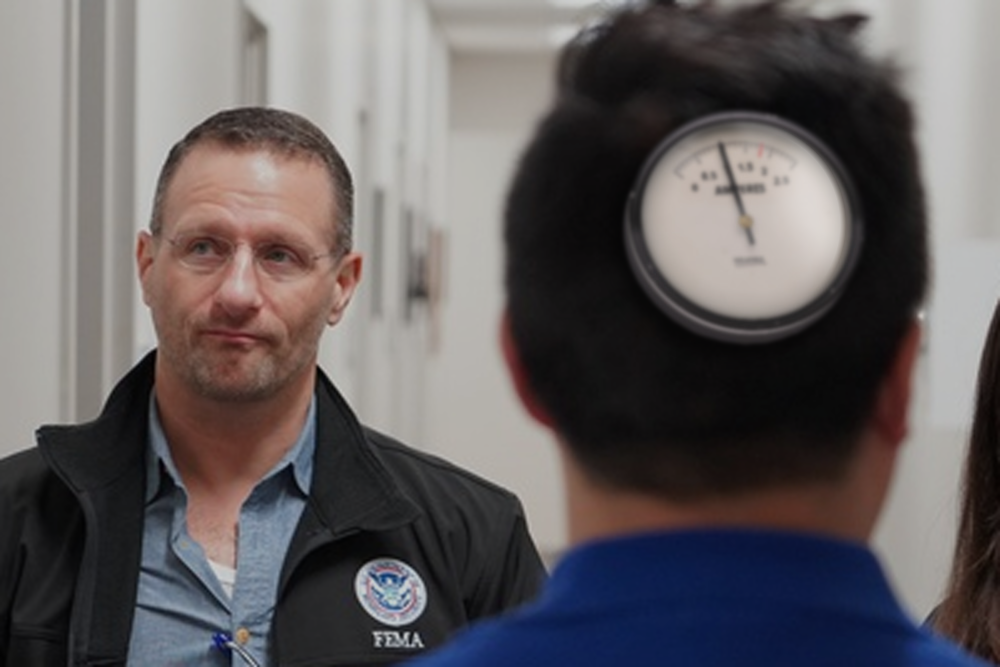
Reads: 1; A
